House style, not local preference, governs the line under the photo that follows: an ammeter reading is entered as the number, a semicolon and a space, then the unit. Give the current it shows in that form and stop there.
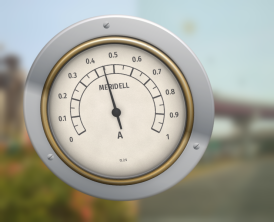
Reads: 0.45; A
